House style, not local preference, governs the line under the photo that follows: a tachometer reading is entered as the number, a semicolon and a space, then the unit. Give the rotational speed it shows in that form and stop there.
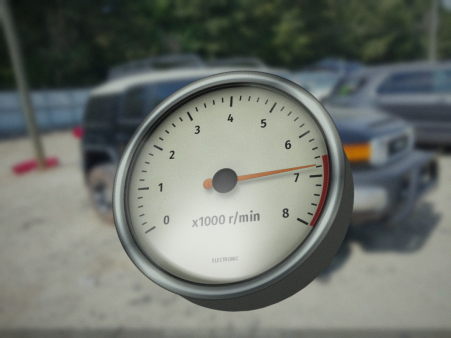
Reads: 6800; rpm
